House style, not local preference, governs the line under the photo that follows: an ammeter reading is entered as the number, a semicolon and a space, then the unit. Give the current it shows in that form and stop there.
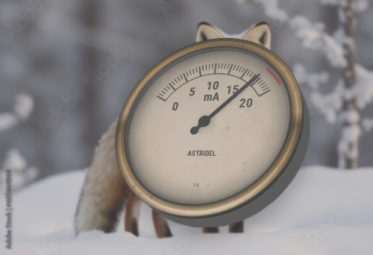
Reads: 17.5; mA
